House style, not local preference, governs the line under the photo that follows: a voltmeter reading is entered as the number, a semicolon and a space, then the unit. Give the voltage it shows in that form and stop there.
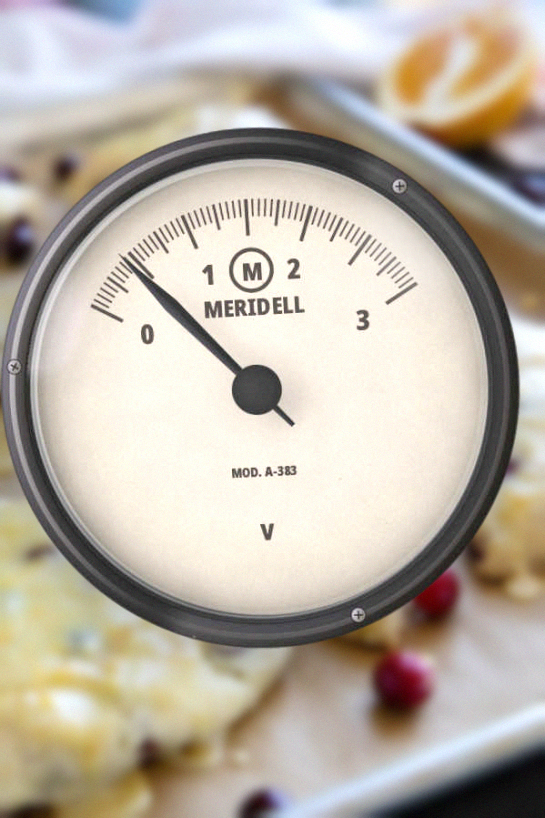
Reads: 0.45; V
